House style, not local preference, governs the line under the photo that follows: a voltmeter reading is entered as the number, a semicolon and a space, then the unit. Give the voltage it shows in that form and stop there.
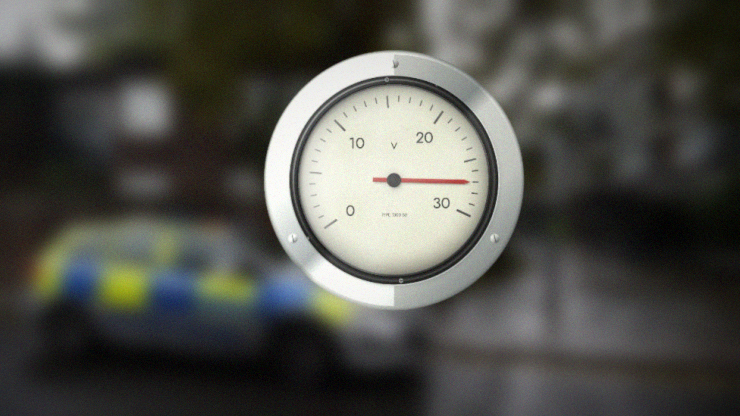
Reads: 27; V
